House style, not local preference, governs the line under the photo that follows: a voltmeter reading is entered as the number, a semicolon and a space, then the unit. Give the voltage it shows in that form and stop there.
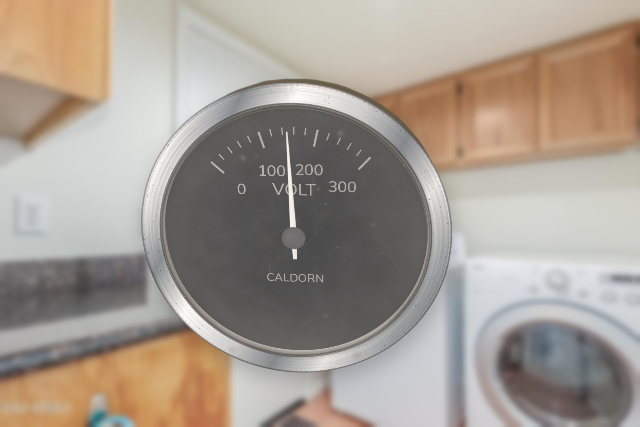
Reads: 150; V
